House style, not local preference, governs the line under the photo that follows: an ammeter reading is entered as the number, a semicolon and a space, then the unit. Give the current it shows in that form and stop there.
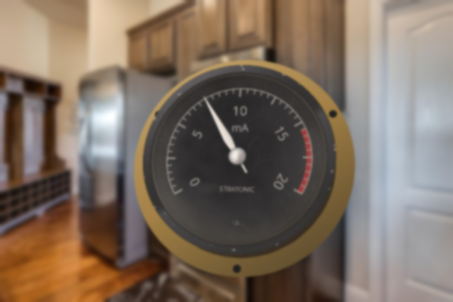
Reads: 7.5; mA
